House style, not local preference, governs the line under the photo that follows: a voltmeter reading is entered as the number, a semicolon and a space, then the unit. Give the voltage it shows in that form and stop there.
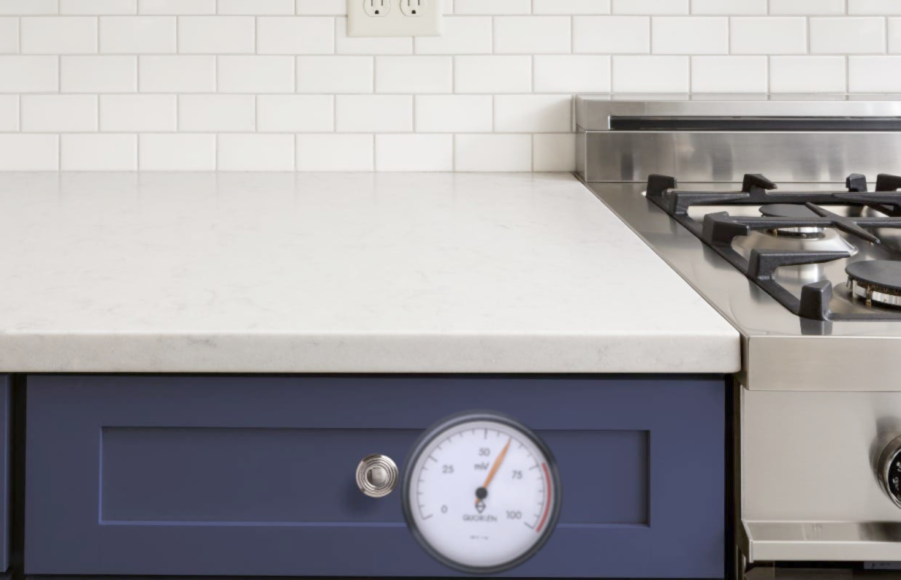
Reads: 60; mV
